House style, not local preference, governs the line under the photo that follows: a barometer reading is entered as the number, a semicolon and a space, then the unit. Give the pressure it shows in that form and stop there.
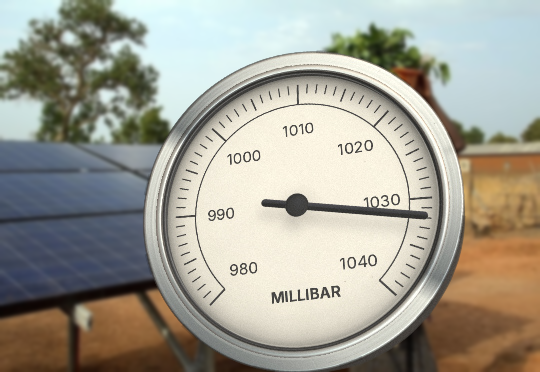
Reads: 1032; mbar
